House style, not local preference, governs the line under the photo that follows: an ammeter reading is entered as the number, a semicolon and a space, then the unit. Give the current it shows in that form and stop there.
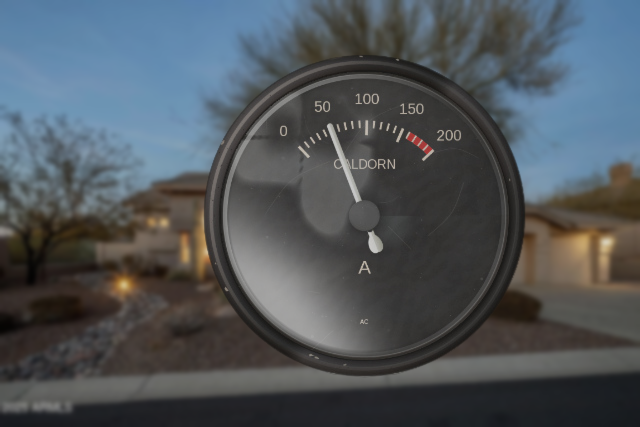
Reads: 50; A
